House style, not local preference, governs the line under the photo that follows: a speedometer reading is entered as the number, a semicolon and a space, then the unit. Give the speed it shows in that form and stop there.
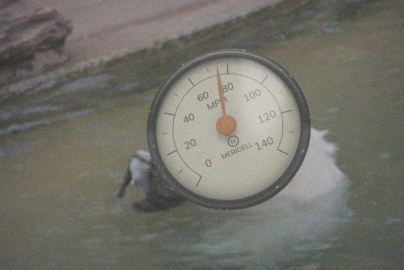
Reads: 75; mph
